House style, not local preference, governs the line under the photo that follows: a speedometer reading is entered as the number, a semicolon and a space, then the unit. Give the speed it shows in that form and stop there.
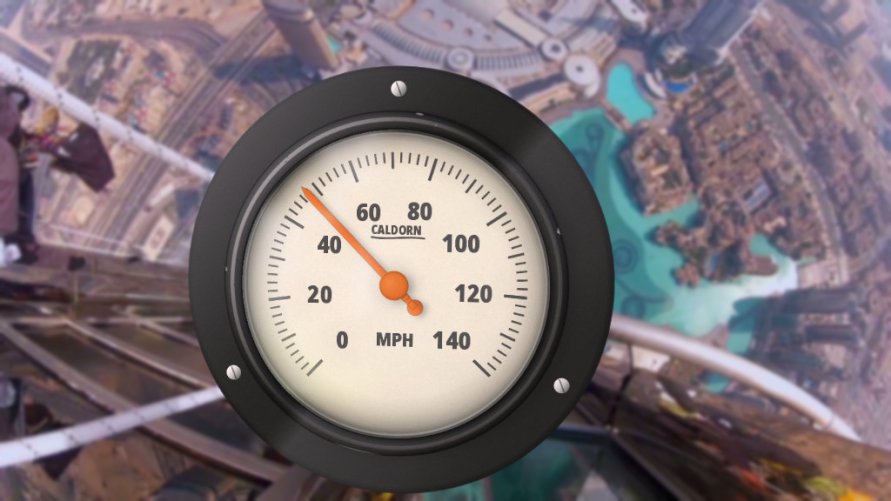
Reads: 48; mph
